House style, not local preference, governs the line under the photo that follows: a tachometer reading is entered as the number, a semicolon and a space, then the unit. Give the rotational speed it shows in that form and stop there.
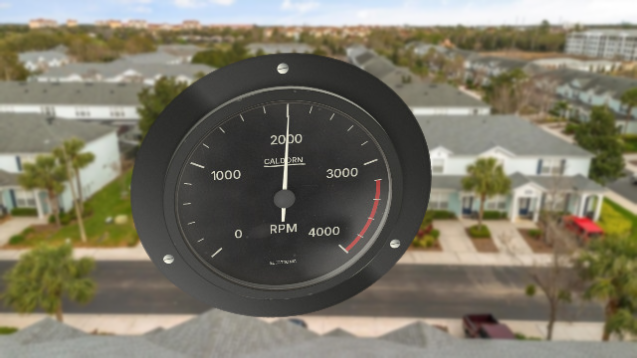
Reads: 2000; rpm
